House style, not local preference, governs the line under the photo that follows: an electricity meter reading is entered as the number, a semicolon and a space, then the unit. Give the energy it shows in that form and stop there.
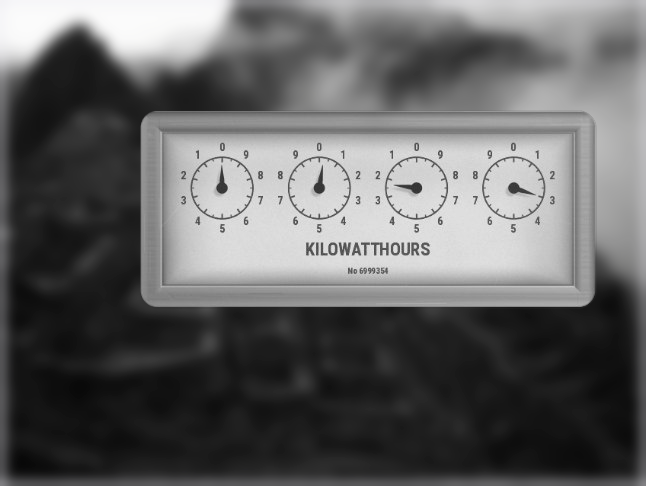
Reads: 23; kWh
